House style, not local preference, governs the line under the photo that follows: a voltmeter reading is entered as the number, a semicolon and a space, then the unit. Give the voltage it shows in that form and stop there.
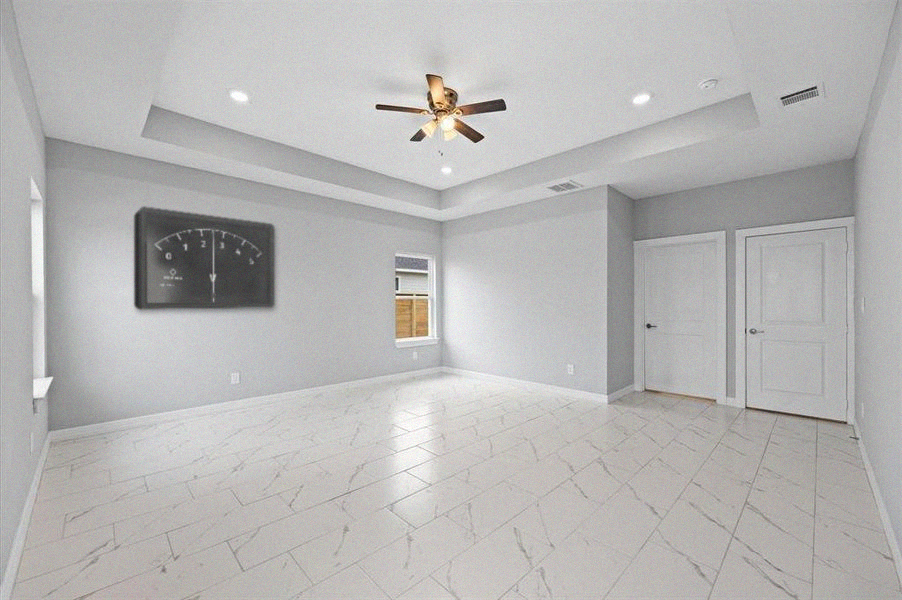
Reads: 2.5; V
